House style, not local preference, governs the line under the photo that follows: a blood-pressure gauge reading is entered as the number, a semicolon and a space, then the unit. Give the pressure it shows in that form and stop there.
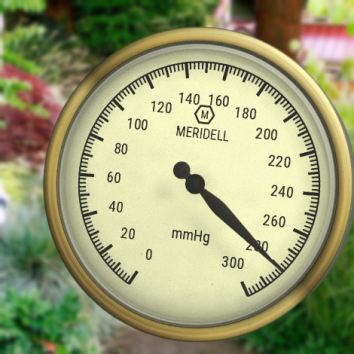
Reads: 280; mmHg
